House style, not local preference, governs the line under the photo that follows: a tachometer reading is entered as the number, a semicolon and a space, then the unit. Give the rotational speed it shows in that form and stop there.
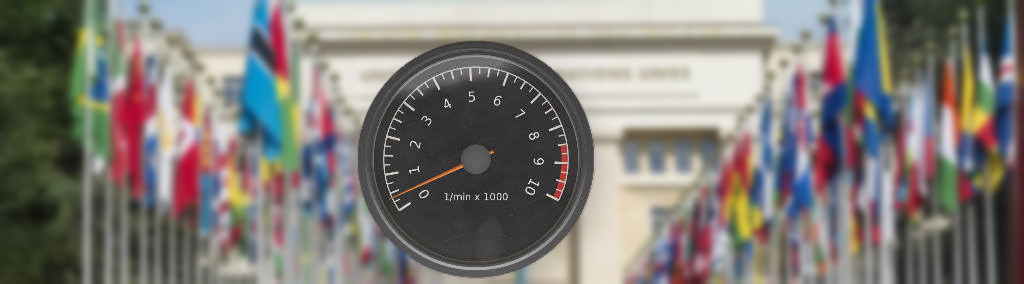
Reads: 375; rpm
